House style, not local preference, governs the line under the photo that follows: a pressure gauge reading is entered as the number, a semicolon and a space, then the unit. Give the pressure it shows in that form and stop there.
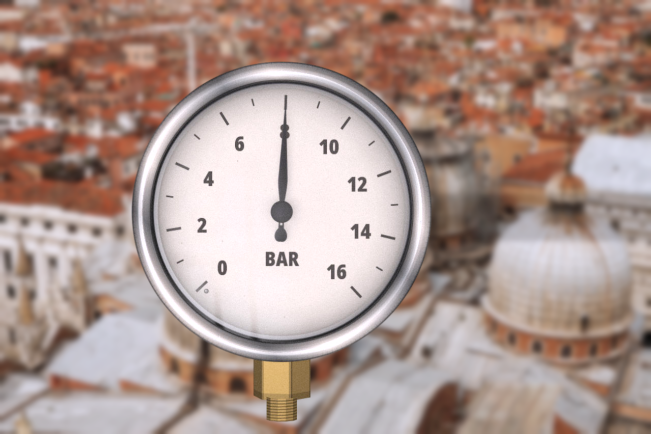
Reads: 8; bar
